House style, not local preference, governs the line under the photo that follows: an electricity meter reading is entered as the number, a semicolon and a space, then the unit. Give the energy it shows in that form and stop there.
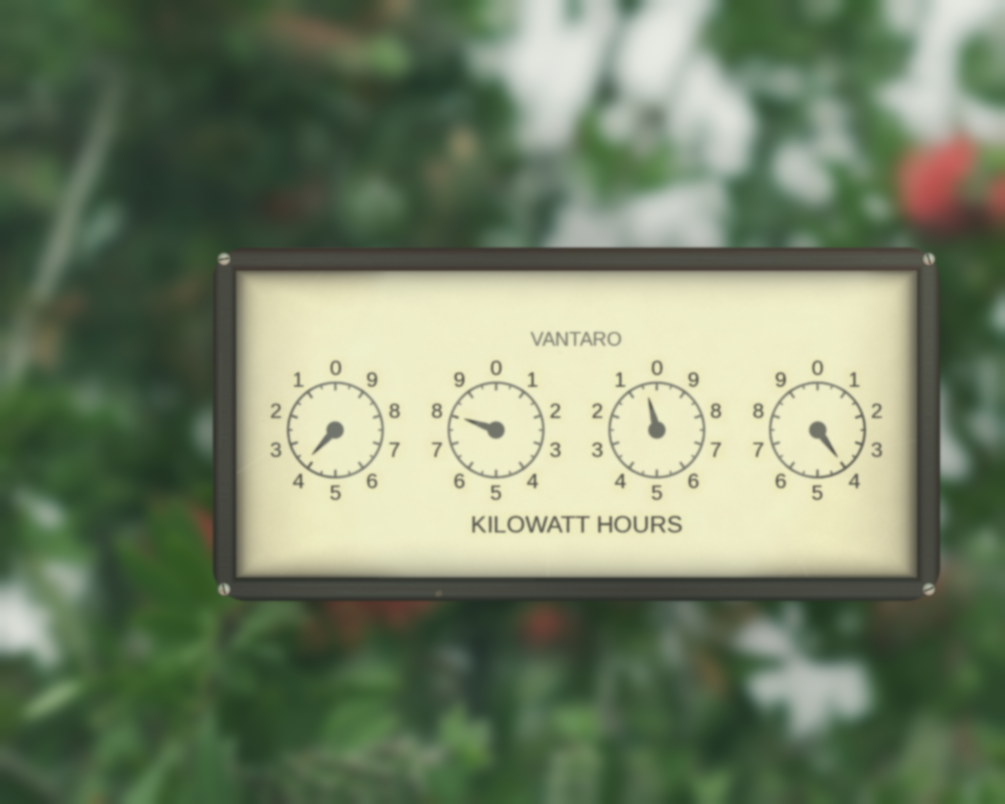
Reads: 3804; kWh
